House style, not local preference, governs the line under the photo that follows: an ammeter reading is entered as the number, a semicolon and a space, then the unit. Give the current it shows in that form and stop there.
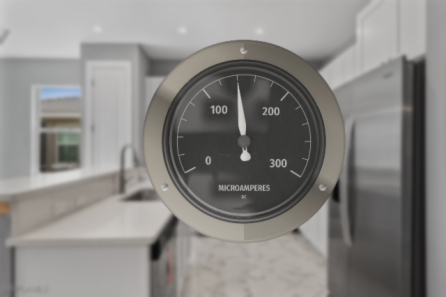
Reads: 140; µA
